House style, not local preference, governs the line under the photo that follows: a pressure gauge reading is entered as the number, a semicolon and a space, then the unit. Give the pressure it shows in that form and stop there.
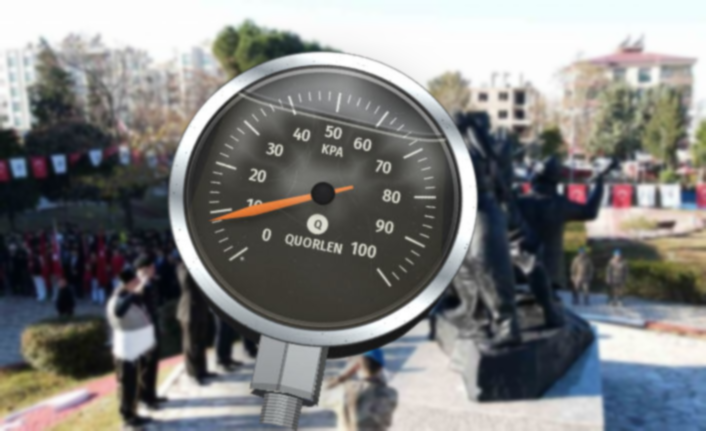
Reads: 8; kPa
